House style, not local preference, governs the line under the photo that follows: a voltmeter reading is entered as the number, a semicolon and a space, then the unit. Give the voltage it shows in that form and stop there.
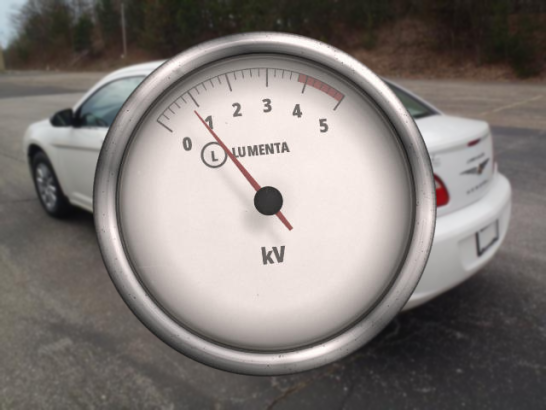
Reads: 0.8; kV
